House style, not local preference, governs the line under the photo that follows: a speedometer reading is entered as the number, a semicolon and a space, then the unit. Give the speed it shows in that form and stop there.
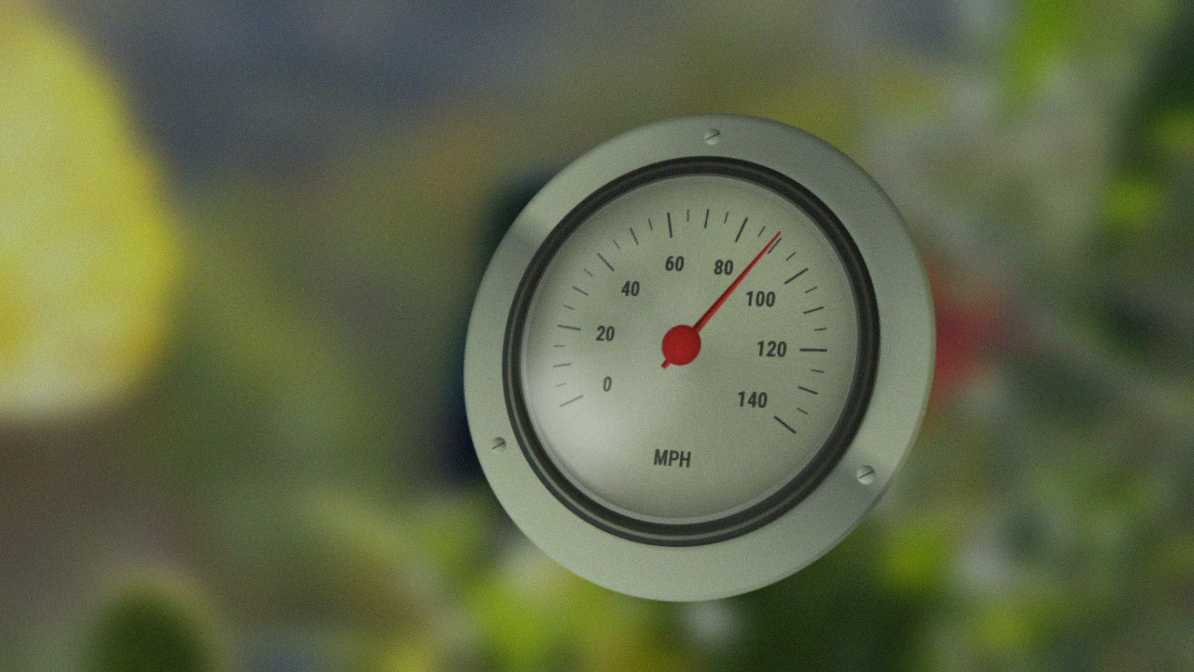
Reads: 90; mph
